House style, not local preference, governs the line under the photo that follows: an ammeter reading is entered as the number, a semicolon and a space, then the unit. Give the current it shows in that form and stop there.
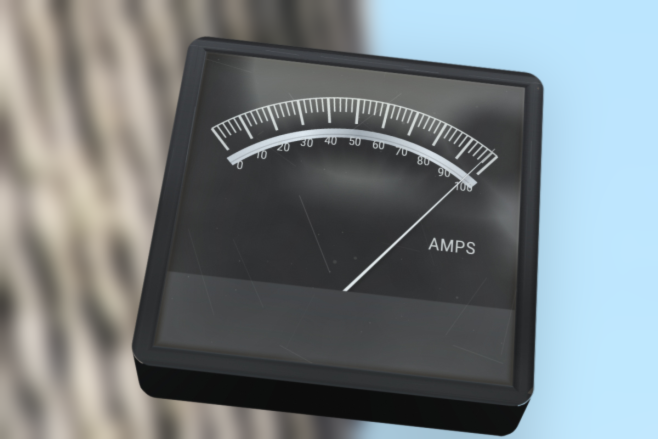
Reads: 98; A
